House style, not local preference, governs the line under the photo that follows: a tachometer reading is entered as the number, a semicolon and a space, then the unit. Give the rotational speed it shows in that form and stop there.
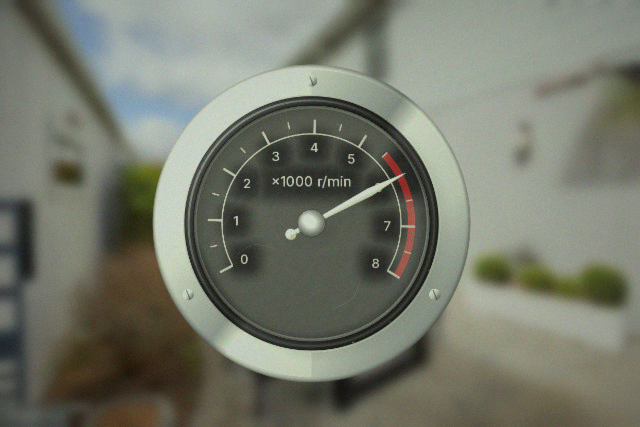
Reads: 6000; rpm
